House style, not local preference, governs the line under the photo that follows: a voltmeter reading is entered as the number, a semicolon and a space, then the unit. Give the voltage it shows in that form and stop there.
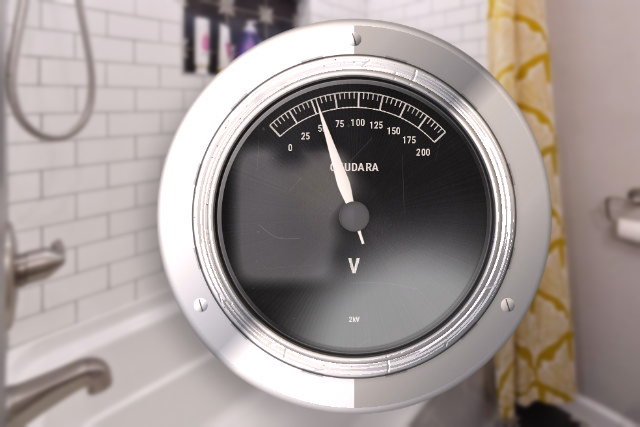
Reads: 55; V
